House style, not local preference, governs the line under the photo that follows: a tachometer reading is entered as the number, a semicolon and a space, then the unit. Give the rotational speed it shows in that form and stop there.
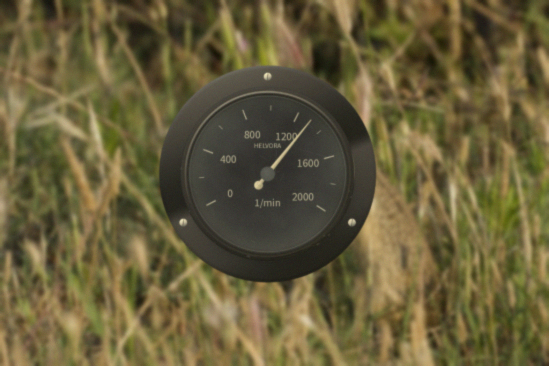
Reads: 1300; rpm
